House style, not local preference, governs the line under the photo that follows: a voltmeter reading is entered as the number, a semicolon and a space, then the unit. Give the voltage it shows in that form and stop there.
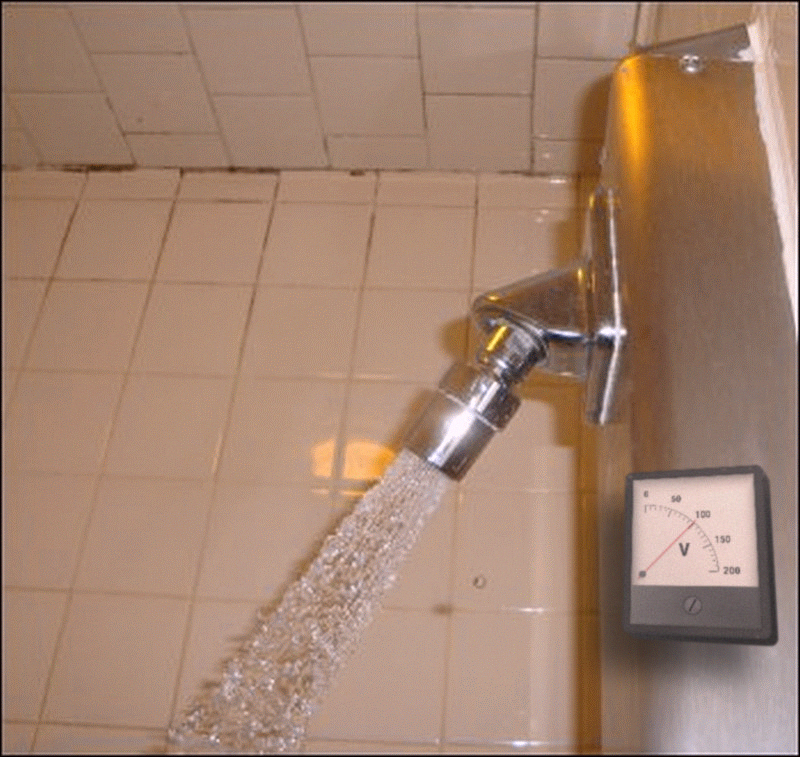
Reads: 100; V
